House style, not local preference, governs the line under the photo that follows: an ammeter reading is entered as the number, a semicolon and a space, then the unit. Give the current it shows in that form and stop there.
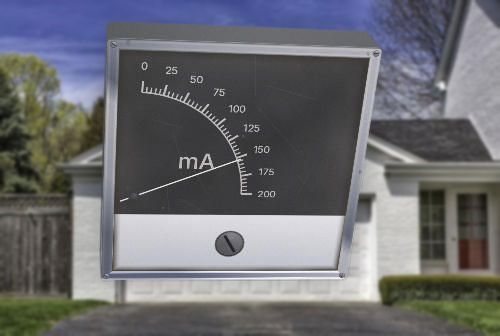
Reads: 150; mA
